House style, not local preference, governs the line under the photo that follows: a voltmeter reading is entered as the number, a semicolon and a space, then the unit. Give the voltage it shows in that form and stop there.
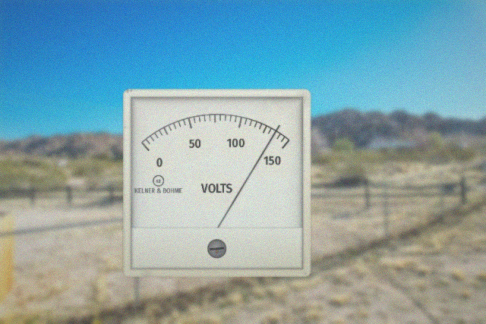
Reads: 135; V
